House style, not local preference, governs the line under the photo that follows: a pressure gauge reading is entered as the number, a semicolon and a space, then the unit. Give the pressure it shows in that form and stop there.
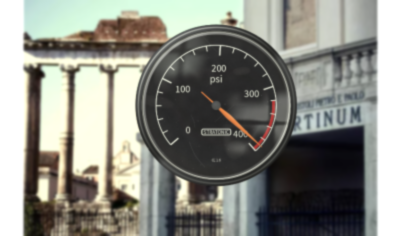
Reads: 390; psi
